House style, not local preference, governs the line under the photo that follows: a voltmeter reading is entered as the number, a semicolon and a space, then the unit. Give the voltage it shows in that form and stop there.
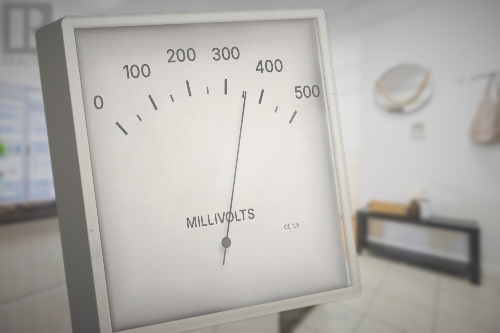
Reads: 350; mV
